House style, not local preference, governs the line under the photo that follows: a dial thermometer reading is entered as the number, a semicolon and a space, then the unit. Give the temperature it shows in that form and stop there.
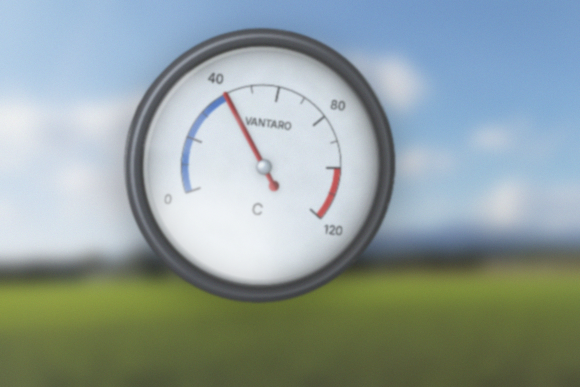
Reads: 40; °C
